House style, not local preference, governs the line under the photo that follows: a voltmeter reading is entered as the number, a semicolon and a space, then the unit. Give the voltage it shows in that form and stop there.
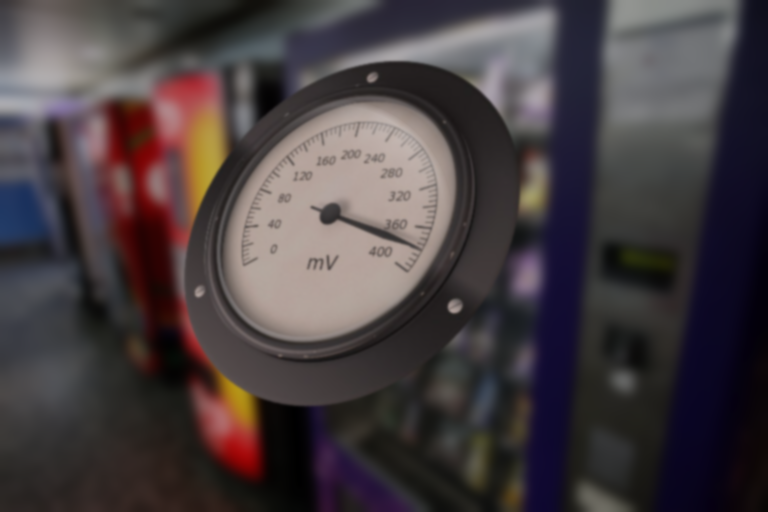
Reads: 380; mV
